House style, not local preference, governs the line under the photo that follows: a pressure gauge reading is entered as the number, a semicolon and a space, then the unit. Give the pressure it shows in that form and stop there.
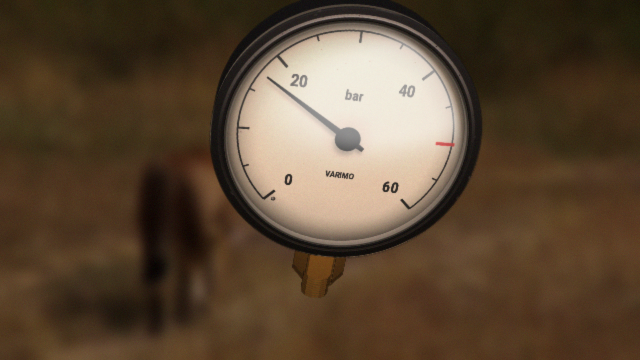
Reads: 17.5; bar
